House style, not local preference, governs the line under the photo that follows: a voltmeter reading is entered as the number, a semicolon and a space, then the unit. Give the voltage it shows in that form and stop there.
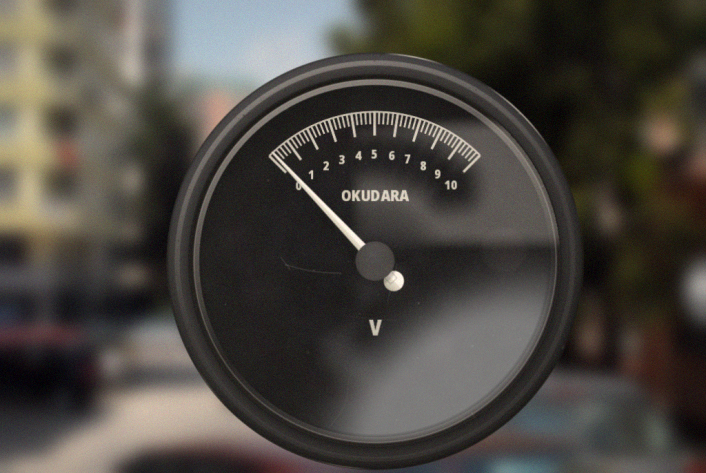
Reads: 0.2; V
